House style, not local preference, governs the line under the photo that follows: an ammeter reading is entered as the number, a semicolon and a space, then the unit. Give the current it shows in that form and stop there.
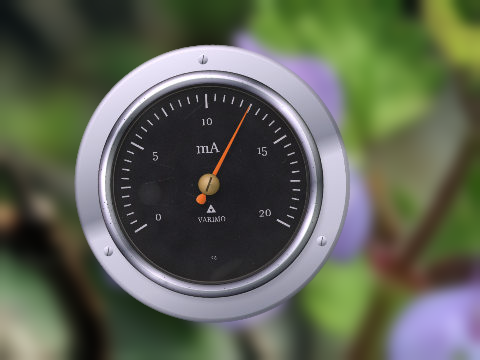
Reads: 12.5; mA
